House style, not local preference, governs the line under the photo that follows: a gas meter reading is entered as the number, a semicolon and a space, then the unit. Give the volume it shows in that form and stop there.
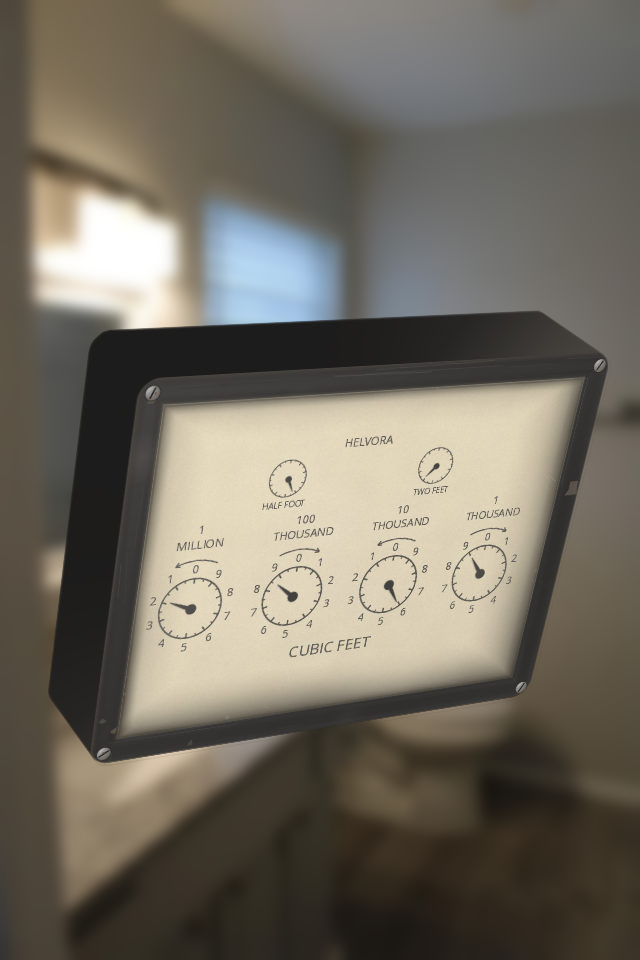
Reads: 185900; ft³
